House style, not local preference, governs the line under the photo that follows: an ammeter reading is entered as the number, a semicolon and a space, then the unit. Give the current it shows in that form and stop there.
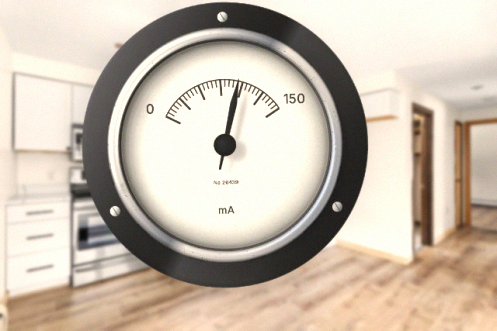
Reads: 95; mA
